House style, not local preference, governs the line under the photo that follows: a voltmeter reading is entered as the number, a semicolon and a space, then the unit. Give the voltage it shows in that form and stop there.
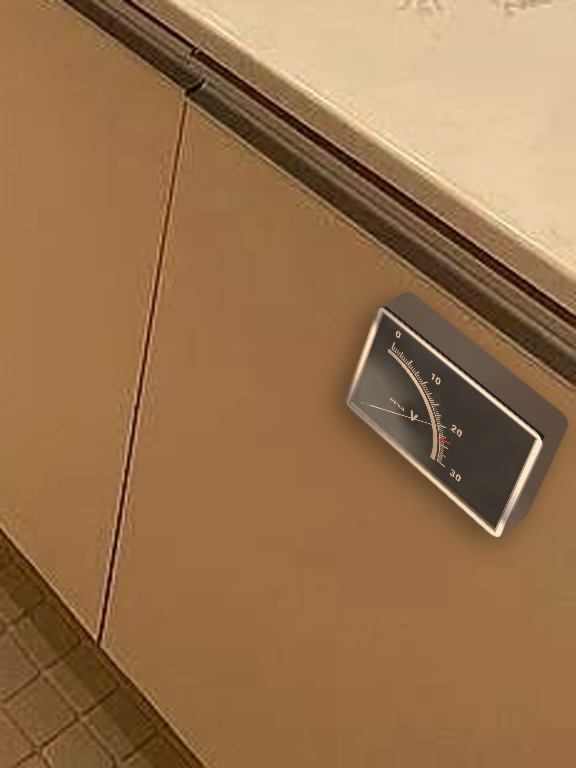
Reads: 20; V
